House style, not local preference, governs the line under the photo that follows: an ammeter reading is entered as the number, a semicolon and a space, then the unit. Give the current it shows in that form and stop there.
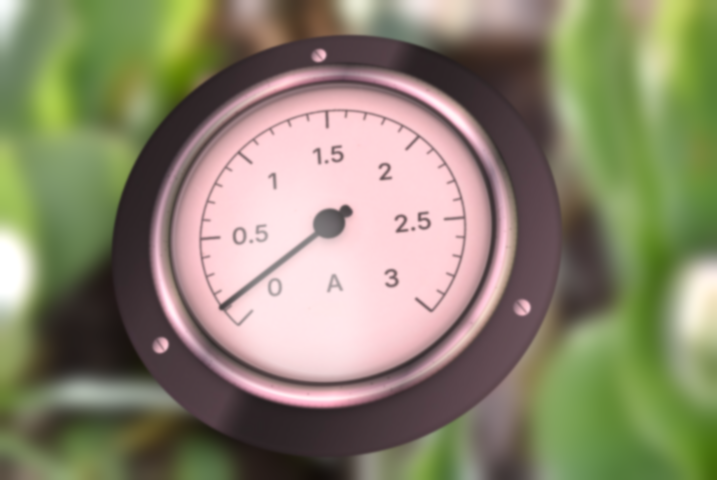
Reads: 0.1; A
